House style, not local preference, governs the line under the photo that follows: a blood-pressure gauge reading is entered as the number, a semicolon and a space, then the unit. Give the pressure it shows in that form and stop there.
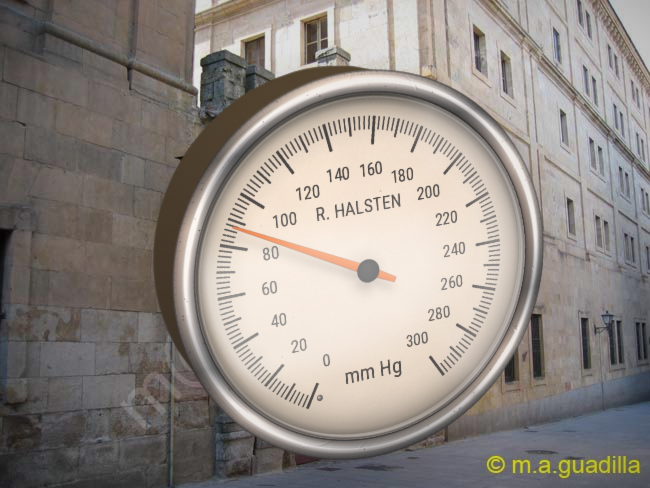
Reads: 88; mmHg
